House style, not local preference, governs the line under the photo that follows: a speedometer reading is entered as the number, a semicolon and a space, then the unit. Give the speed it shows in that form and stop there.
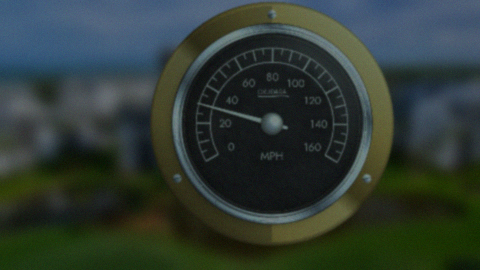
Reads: 30; mph
